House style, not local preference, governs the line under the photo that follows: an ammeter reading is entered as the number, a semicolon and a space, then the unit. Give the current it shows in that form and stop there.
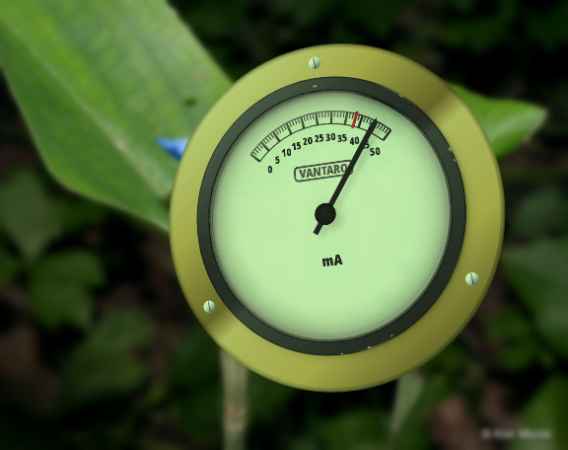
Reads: 45; mA
